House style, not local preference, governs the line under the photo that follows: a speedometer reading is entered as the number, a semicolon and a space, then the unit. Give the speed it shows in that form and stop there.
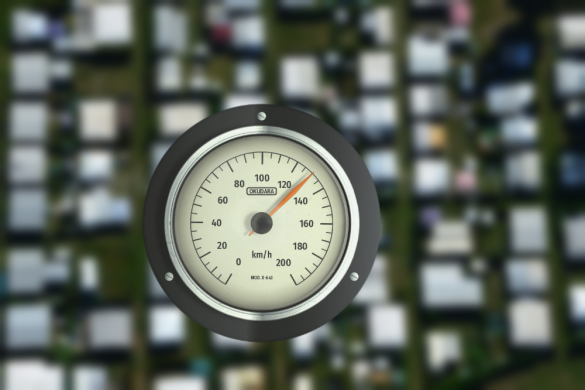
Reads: 130; km/h
